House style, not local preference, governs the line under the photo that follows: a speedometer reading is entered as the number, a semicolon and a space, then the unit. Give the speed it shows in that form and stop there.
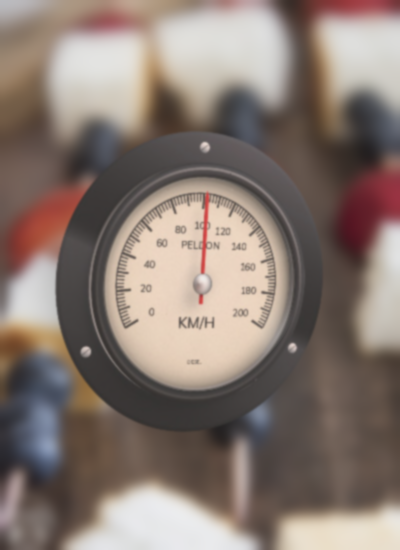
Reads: 100; km/h
